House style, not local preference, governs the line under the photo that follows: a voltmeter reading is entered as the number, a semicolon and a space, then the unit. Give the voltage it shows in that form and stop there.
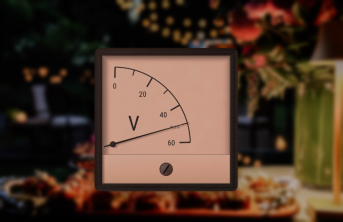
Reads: 50; V
